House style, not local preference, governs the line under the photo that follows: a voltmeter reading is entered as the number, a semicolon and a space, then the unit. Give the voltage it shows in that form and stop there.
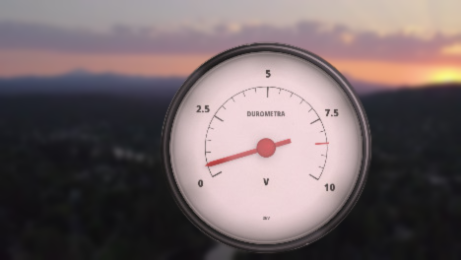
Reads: 0.5; V
